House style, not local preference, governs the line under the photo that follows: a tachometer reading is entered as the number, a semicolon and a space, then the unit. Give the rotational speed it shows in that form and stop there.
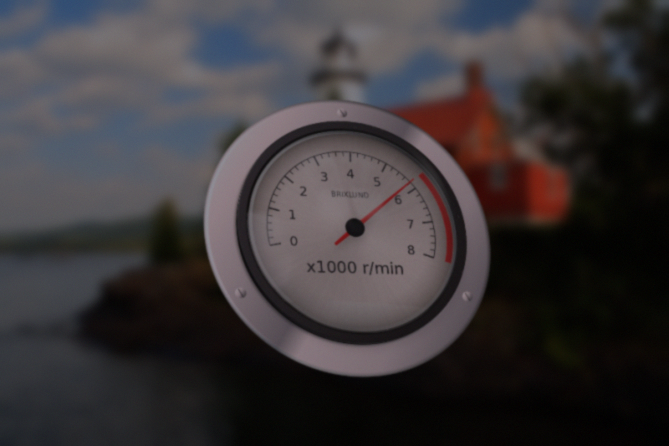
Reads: 5800; rpm
